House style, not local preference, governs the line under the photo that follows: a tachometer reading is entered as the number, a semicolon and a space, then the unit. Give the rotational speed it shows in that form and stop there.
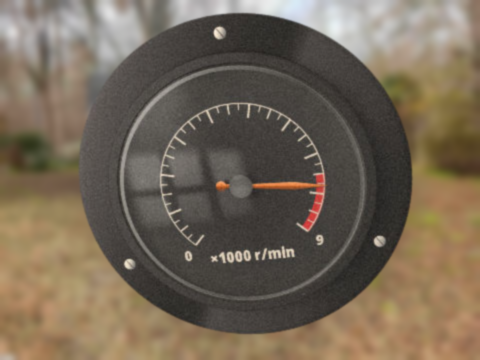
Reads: 7750; rpm
